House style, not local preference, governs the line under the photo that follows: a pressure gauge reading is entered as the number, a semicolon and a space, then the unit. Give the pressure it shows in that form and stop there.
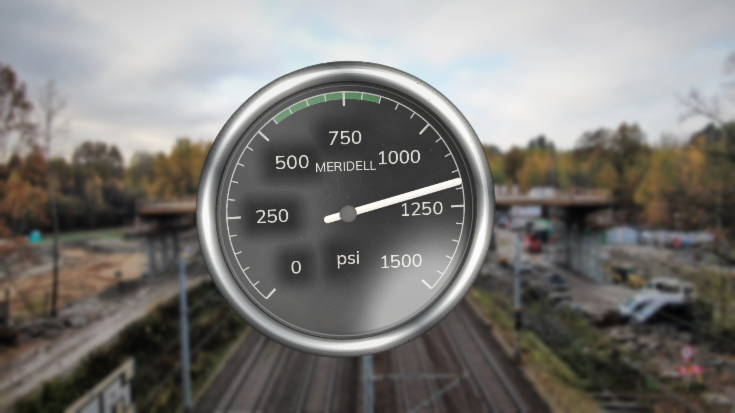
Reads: 1175; psi
